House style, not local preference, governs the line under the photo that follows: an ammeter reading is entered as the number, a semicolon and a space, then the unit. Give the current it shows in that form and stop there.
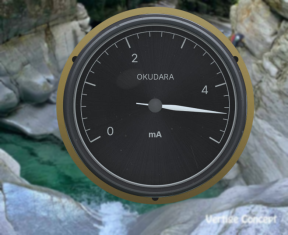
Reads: 4.5; mA
